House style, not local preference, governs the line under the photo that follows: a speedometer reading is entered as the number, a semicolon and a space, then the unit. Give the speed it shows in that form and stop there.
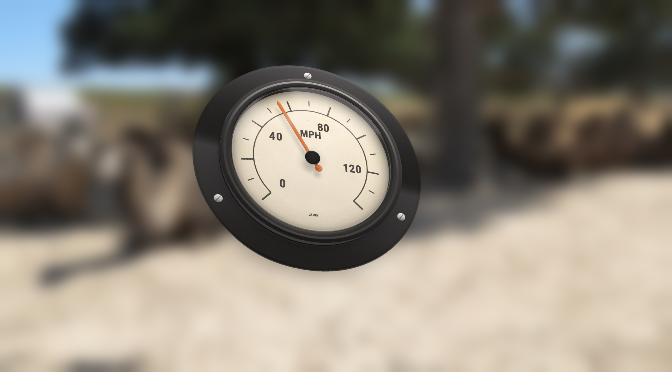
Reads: 55; mph
